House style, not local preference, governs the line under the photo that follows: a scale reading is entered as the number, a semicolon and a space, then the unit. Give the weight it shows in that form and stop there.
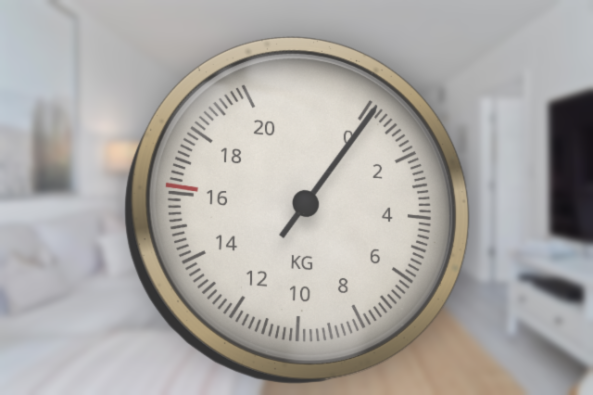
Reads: 0.2; kg
